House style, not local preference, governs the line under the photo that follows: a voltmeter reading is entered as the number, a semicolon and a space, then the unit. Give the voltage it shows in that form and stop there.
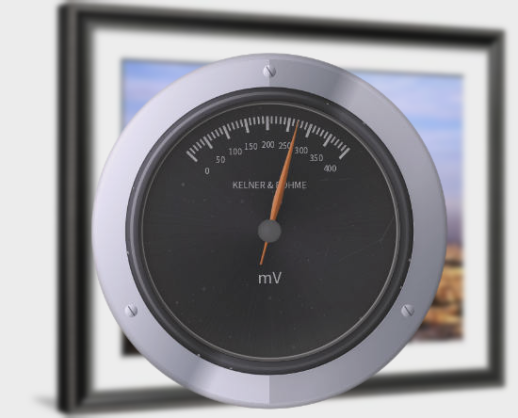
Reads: 270; mV
